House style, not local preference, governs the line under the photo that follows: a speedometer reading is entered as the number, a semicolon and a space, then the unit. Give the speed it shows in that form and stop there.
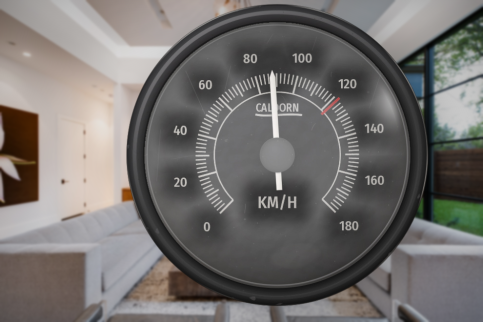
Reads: 88; km/h
